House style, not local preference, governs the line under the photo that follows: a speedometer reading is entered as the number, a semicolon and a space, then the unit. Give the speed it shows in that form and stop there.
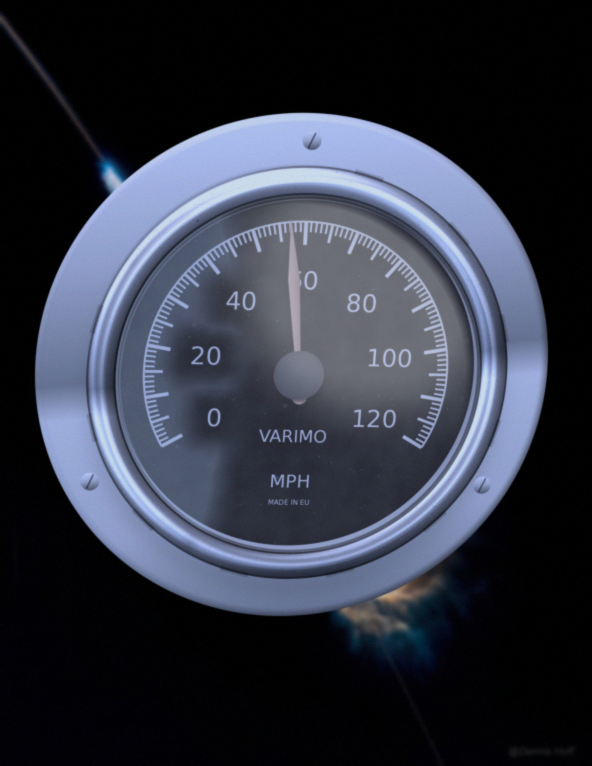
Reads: 57; mph
